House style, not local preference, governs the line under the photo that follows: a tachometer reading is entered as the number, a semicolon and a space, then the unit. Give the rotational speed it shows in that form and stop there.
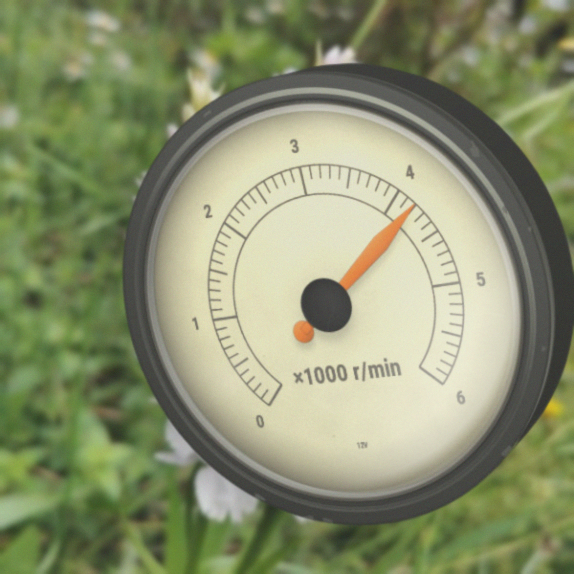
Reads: 4200; rpm
